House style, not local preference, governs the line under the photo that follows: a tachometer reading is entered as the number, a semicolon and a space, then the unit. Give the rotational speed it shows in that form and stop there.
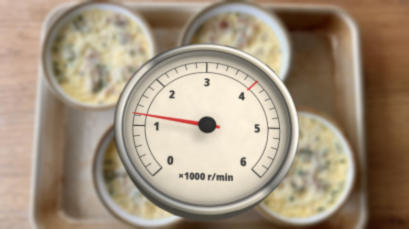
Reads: 1200; rpm
